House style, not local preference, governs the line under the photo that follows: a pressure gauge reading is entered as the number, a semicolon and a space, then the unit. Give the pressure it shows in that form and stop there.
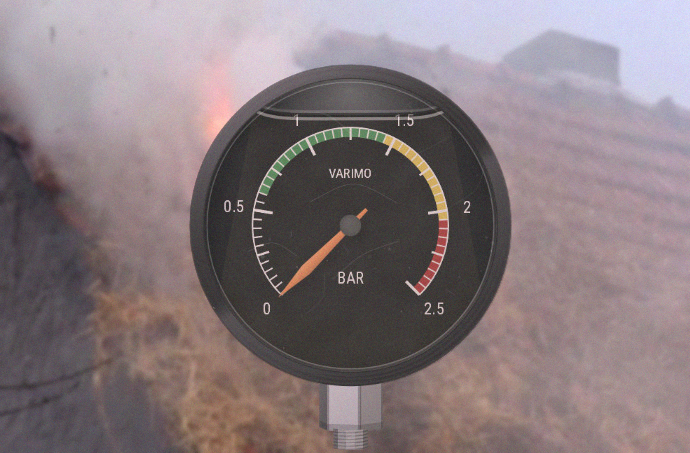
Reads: 0; bar
